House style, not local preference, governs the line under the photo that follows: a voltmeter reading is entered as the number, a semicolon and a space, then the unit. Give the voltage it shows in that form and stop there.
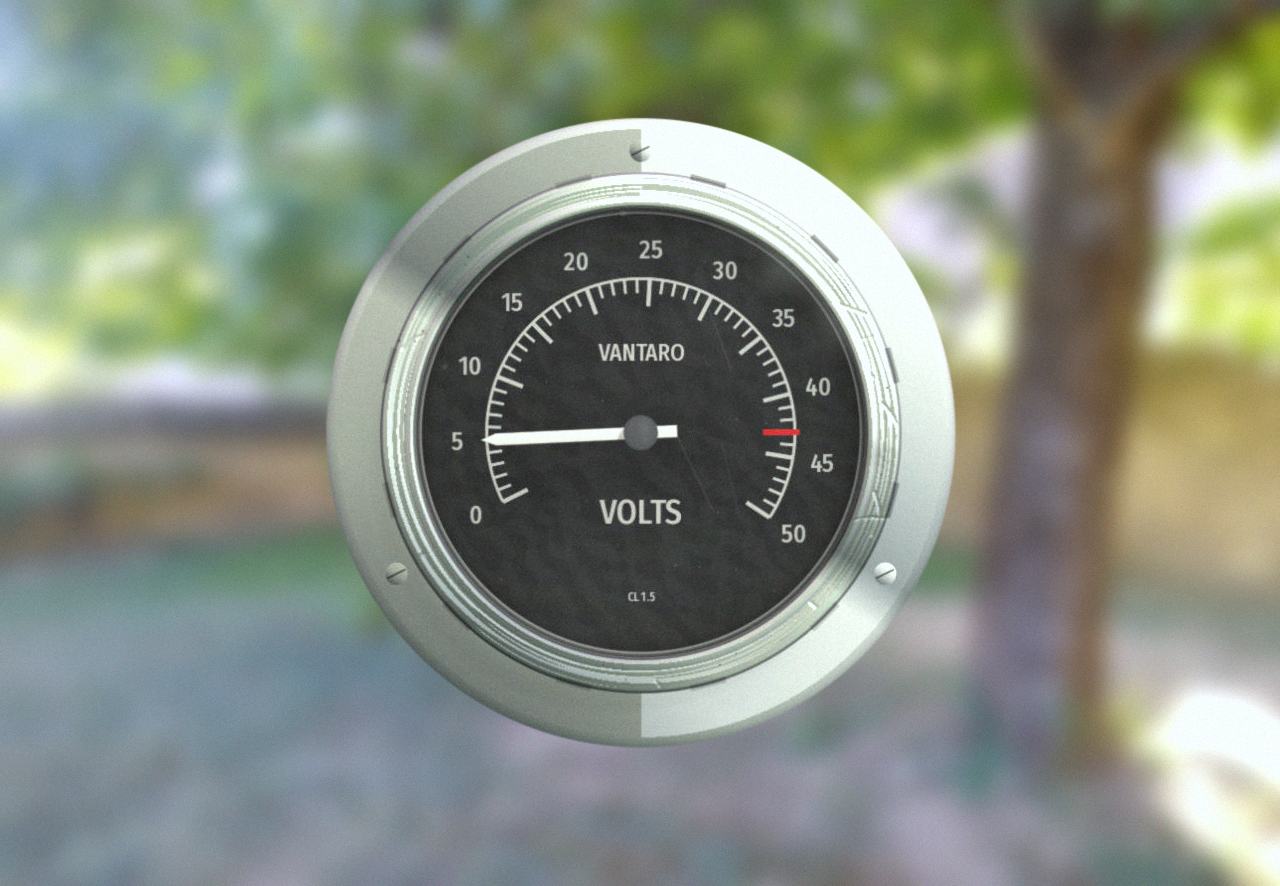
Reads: 5; V
